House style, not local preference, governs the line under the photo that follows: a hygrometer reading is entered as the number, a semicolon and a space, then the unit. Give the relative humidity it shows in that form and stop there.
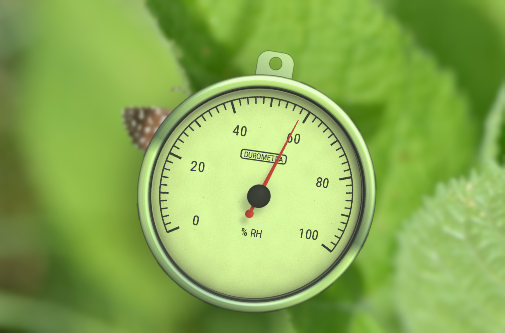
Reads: 58; %
